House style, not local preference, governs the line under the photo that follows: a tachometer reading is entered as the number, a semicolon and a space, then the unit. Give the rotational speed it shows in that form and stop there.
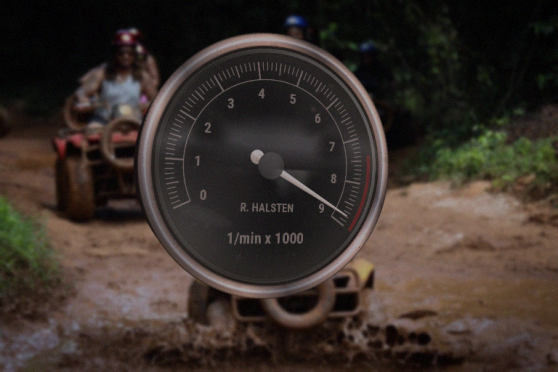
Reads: 8800; rpm
